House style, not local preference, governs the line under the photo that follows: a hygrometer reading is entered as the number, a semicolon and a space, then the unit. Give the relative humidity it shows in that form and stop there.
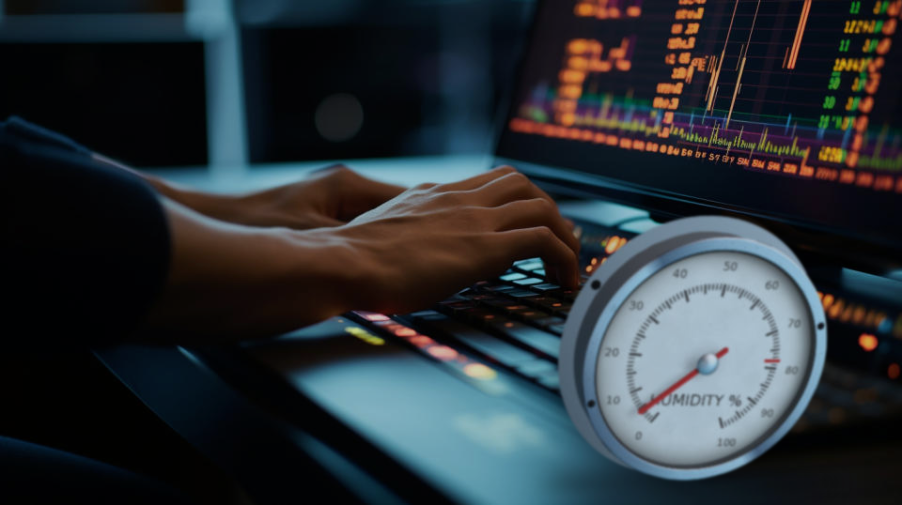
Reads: 5; %
